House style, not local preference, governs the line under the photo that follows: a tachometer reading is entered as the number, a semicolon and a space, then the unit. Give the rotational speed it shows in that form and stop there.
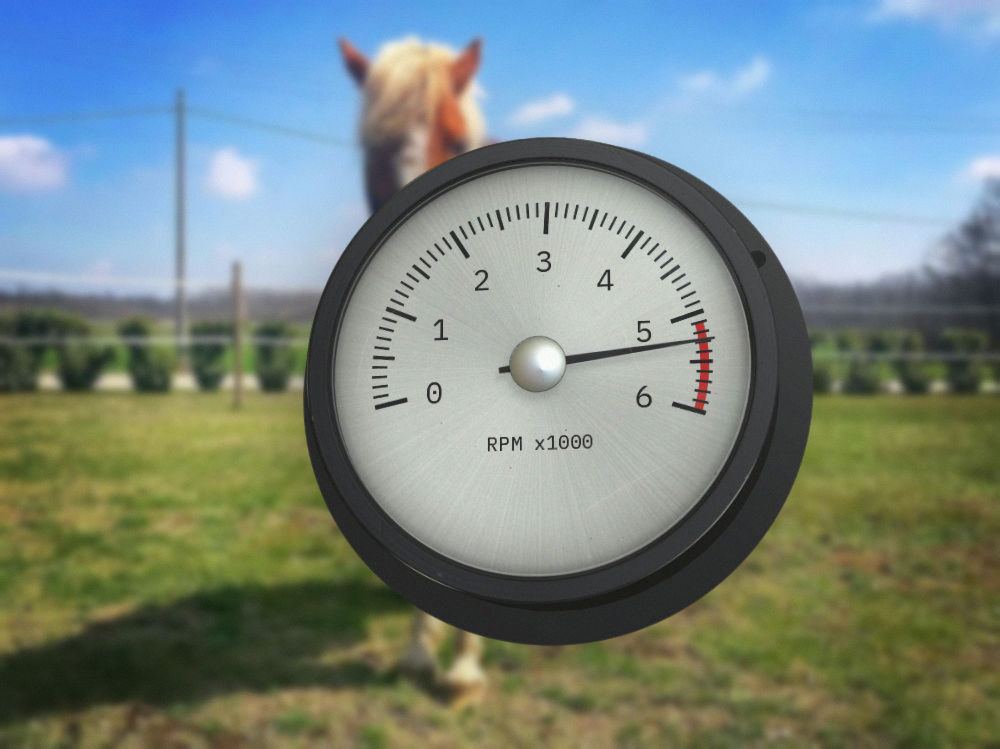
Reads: 5300; rpm
